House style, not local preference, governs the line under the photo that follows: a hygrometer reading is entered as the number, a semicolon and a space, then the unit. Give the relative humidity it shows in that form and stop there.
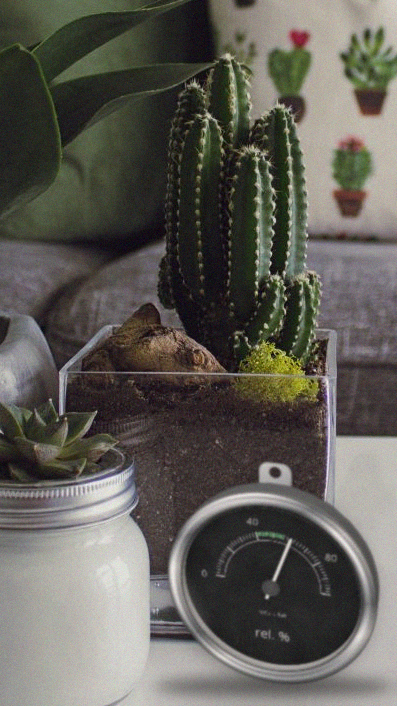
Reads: 60; %
